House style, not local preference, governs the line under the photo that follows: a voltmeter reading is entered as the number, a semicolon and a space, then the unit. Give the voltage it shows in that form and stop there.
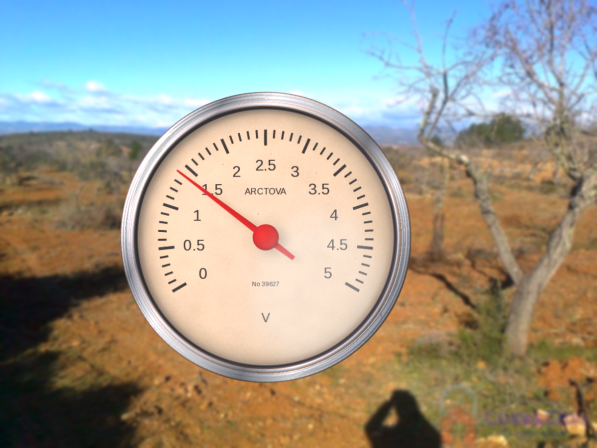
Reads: 1.4; V
